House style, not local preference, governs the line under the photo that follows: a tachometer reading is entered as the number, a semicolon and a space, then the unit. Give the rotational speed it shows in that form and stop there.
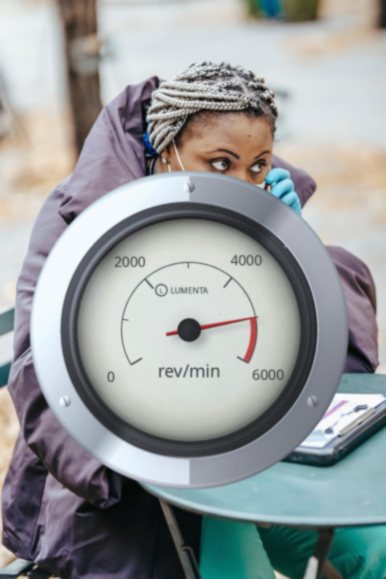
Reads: 5000; rpm
